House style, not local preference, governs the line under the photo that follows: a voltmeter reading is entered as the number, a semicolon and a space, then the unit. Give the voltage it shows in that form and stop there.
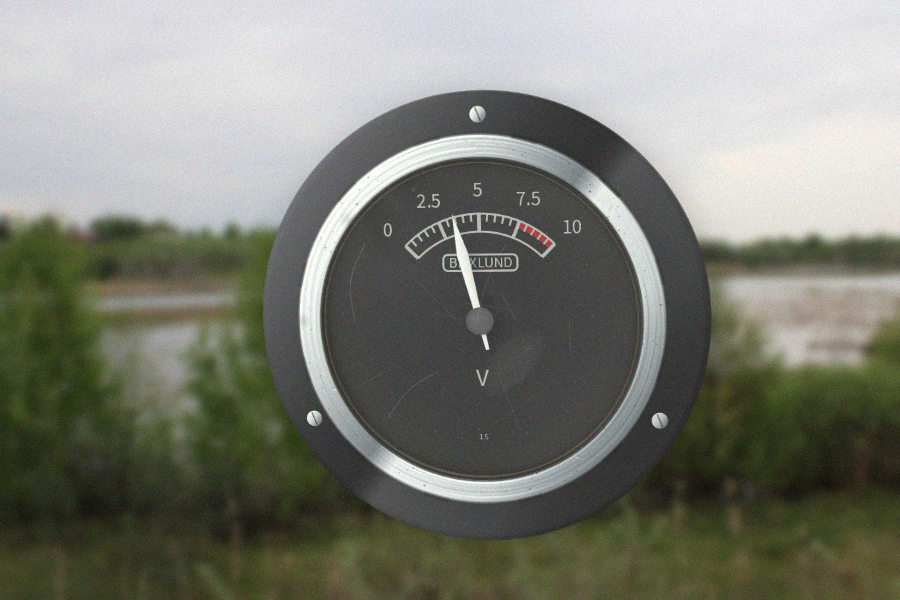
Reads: 3.5; V
